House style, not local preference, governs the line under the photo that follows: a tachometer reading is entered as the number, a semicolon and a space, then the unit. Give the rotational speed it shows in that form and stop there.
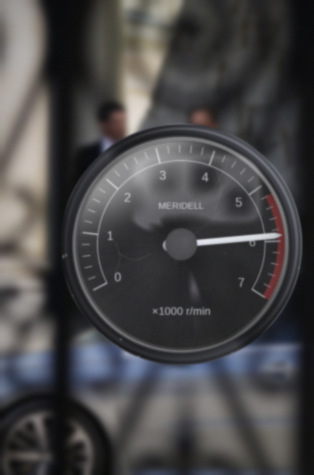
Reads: 5900; rpm
